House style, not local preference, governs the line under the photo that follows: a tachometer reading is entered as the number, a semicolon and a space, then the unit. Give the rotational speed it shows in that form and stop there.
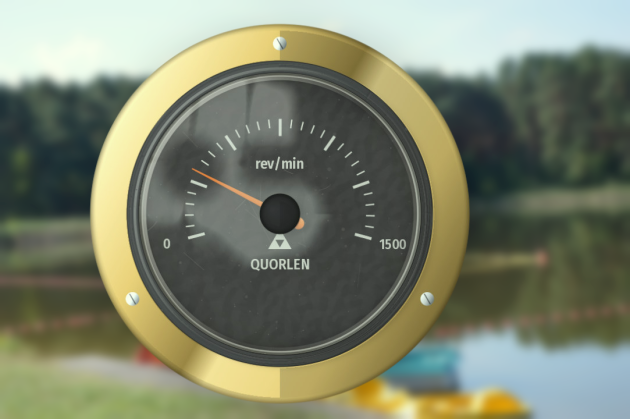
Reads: 300; rpm
